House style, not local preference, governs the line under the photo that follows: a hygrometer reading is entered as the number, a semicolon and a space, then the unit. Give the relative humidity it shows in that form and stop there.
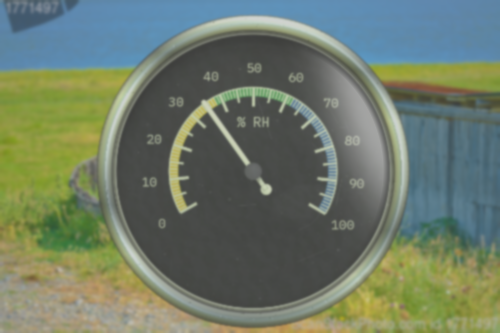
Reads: 35; %
